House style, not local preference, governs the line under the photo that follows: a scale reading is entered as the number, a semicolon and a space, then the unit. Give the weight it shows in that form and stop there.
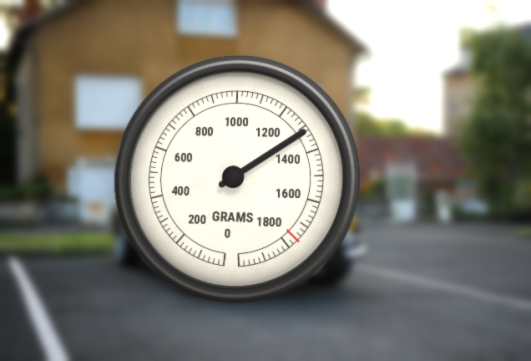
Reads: 1320; g
